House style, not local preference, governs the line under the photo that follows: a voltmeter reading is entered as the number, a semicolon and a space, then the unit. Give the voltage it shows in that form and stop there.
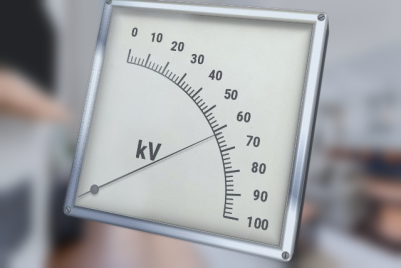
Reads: 62; kV
